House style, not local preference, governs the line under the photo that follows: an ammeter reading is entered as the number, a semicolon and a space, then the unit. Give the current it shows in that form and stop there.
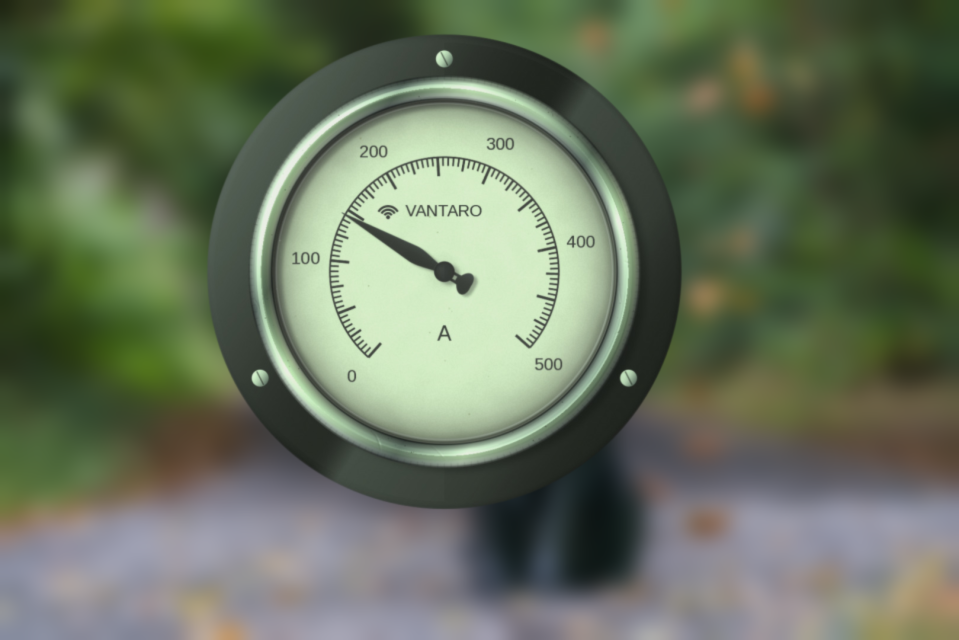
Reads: 145; A
